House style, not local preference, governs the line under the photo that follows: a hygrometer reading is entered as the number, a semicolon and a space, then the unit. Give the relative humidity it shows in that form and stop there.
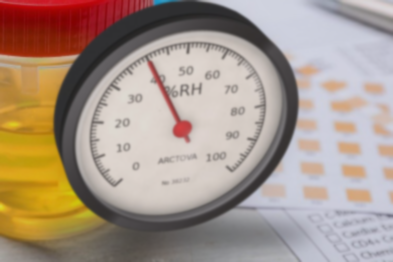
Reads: 40; %
